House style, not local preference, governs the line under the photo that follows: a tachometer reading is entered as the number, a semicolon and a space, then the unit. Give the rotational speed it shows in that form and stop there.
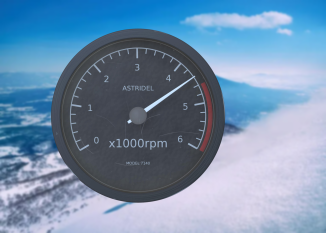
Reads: 4400; rpm
